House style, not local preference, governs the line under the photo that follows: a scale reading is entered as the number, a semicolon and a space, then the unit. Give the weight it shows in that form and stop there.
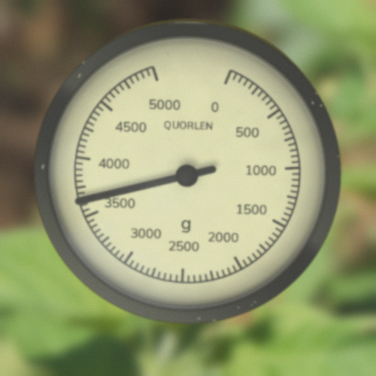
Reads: 3650; g
